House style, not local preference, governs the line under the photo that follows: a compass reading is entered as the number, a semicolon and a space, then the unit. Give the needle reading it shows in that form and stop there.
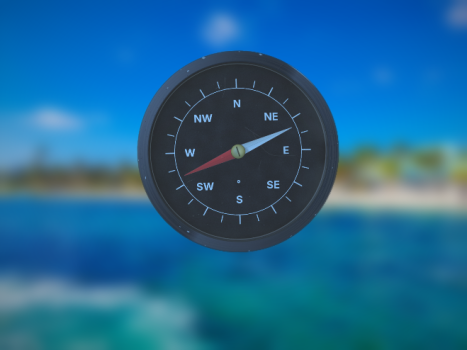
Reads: 247.5; °
